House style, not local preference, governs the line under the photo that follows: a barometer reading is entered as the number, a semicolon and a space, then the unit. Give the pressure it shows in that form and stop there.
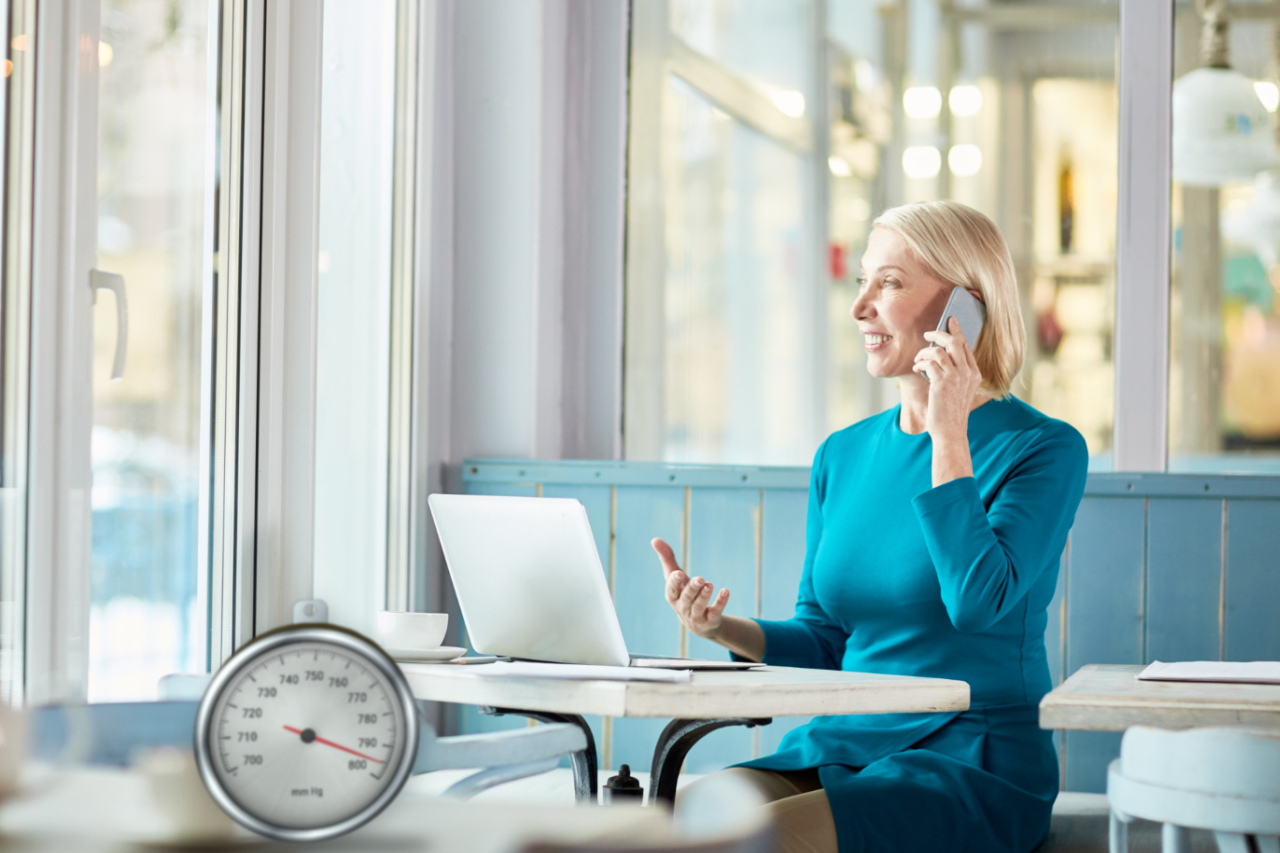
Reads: 795; mmHg
